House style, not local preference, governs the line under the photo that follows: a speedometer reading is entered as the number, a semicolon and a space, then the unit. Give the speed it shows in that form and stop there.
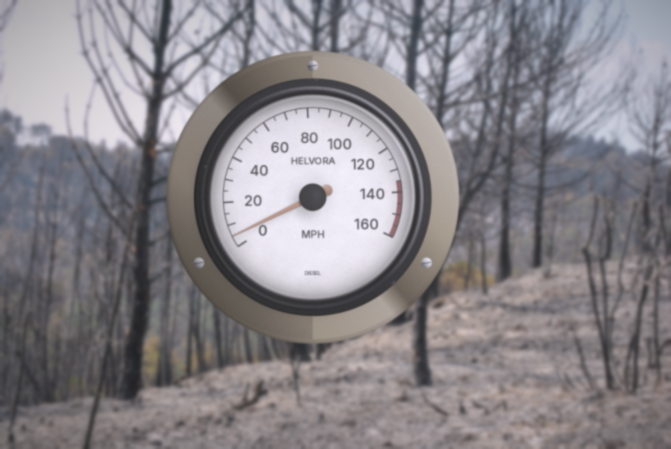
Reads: 5; mph
